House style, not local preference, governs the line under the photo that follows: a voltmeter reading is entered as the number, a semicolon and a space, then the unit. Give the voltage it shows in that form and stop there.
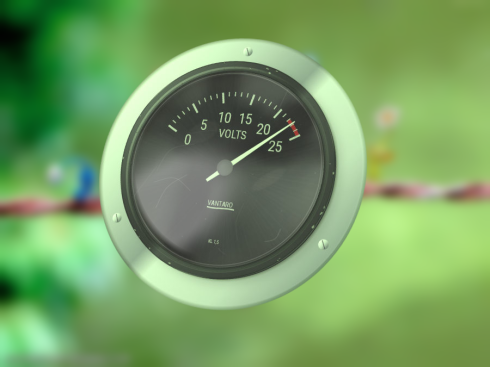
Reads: 23; V
